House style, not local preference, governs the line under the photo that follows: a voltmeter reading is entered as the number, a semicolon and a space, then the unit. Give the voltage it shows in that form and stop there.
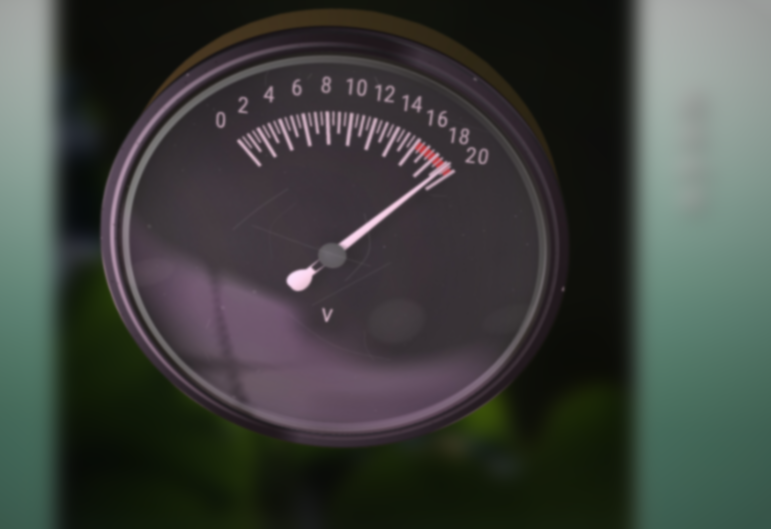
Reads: 19; V
